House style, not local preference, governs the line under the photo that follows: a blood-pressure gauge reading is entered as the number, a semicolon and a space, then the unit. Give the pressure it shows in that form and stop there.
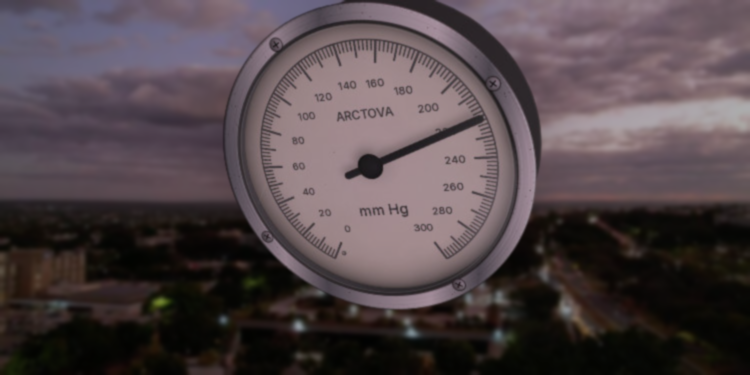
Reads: 220; mmHg
